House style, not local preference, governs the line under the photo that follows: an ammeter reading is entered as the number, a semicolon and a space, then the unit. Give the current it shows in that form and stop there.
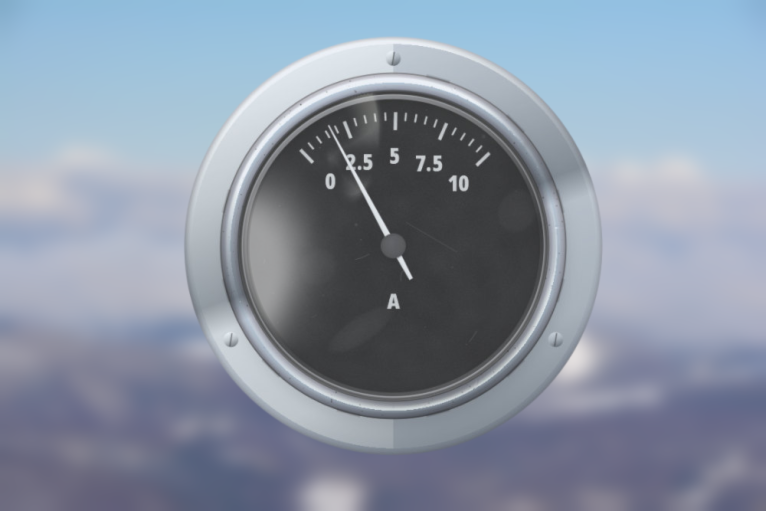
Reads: 1.75; A
